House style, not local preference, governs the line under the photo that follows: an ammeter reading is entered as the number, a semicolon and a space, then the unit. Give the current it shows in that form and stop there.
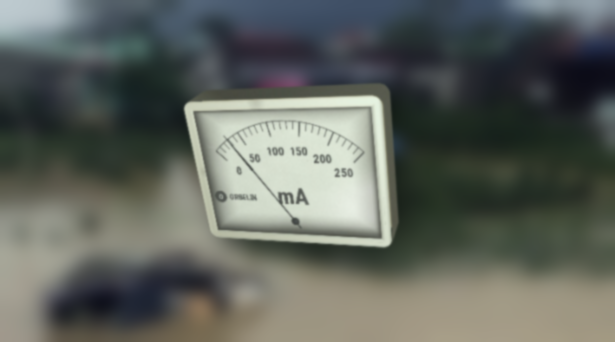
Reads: 30; mA
